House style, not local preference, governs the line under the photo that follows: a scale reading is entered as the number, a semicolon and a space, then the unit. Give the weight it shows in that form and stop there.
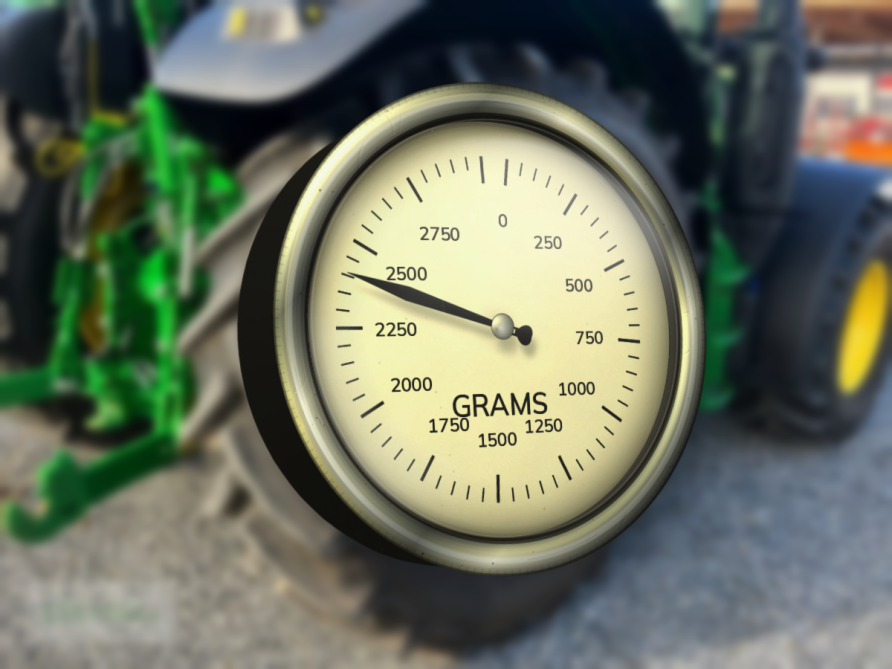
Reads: 2400; g
